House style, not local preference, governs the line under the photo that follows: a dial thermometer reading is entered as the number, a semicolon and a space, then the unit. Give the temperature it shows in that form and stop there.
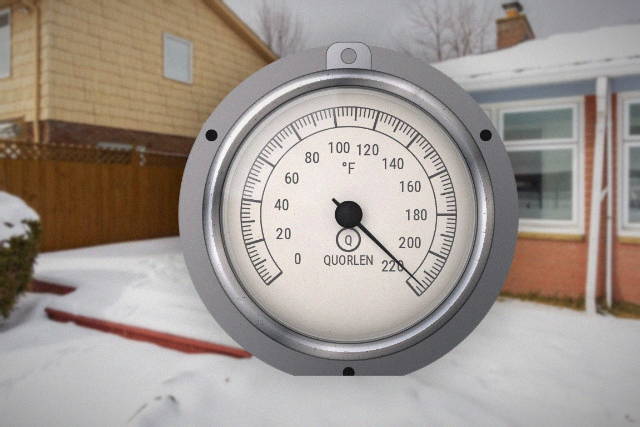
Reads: 216; °F
